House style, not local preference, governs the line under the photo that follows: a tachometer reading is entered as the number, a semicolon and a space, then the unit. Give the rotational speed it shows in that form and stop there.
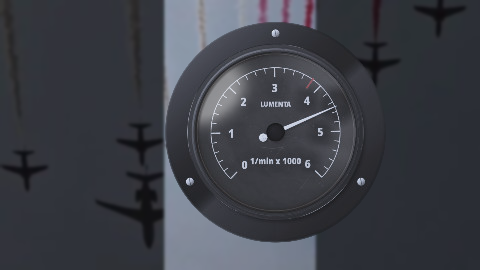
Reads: 4500; rpm
